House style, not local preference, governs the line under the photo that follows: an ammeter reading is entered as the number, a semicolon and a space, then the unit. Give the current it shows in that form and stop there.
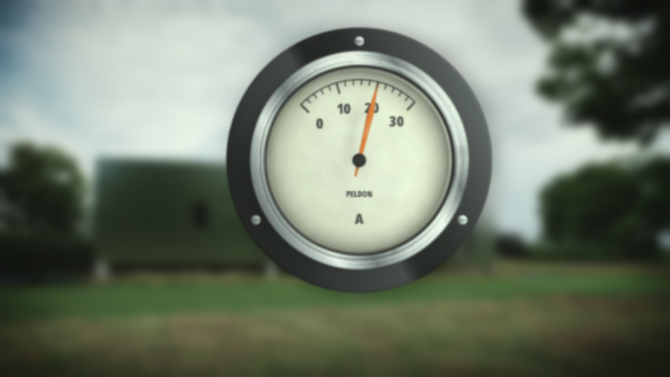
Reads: 20; A
